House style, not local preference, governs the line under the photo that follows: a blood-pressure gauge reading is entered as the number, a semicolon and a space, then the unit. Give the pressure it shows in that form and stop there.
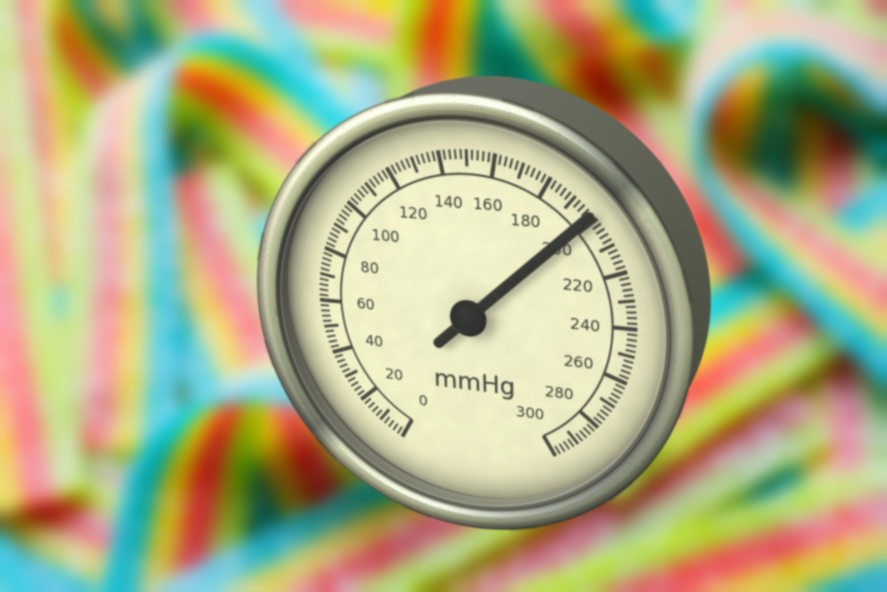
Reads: 198; mmHg
